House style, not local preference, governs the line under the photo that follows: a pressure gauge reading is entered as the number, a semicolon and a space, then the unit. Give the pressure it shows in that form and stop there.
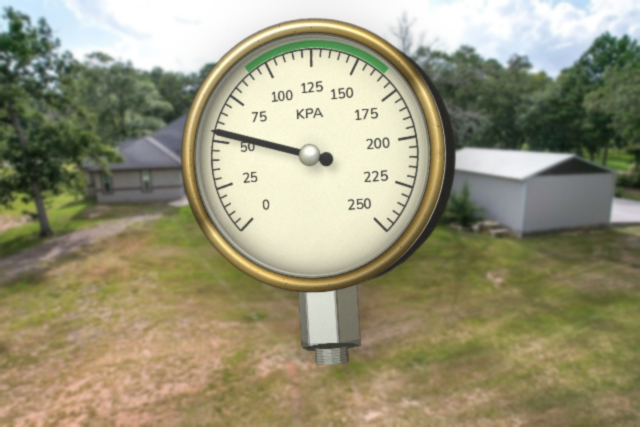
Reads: 55; kPa
